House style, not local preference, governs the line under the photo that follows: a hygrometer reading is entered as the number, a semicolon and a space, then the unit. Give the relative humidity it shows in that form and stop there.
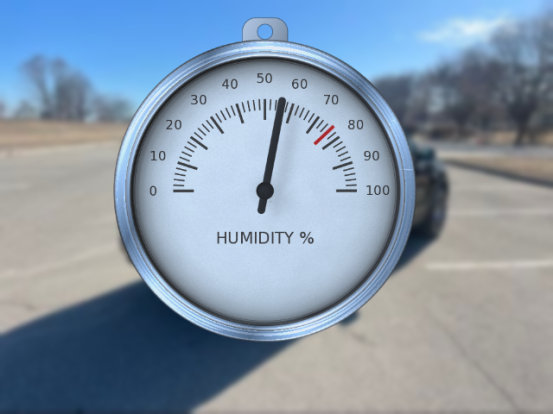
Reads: 56; %
